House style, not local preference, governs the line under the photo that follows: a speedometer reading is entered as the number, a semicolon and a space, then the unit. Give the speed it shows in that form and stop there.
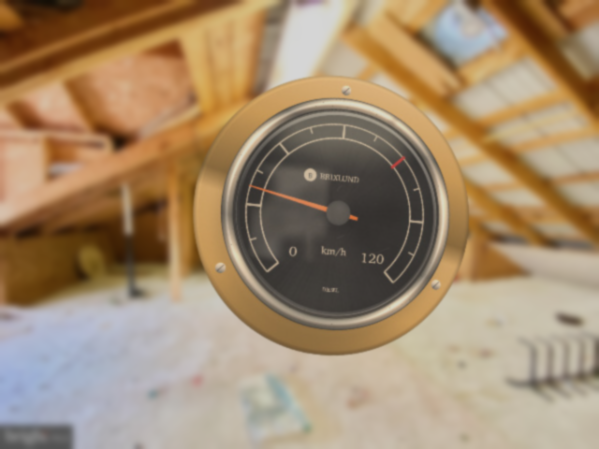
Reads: 25; km/h
